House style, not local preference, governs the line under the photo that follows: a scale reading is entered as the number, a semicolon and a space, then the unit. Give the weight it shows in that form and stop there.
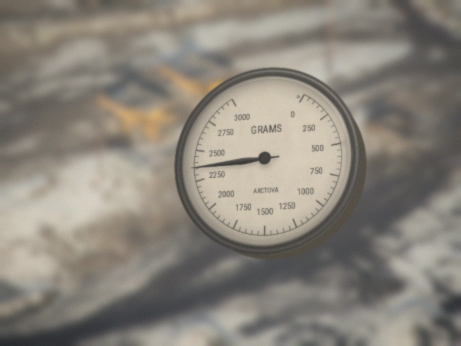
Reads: 2350; g
